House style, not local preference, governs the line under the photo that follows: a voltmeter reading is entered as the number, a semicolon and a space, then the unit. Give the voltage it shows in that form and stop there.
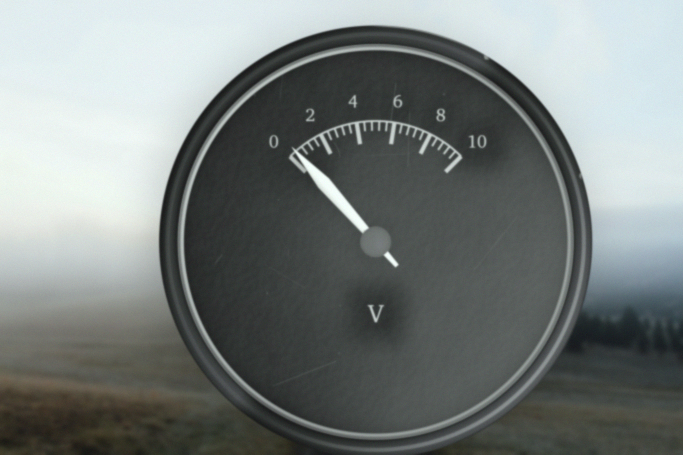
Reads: 0.4; V
